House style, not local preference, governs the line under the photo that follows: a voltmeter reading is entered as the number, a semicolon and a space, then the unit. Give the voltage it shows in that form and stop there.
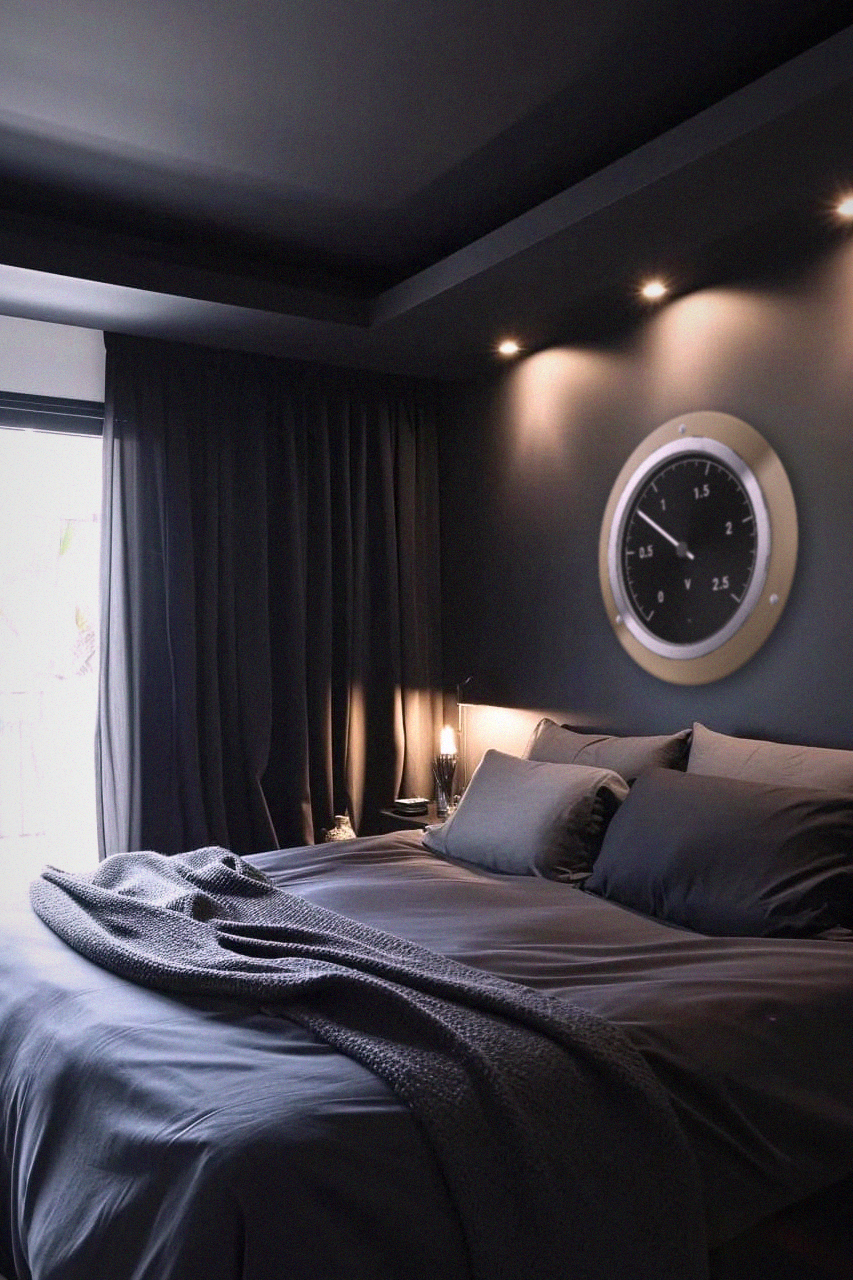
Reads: 0.8; V
